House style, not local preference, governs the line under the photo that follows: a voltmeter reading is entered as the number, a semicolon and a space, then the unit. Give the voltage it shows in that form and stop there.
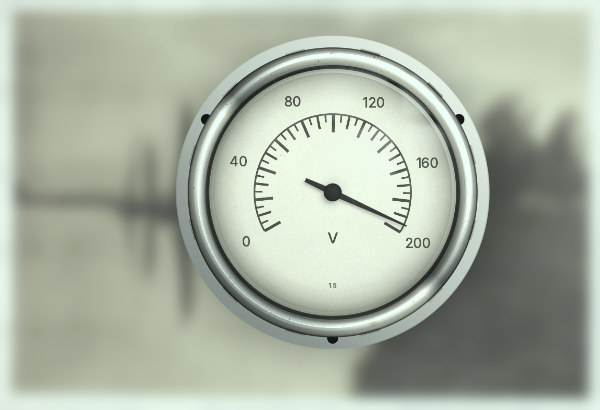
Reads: 195; V
